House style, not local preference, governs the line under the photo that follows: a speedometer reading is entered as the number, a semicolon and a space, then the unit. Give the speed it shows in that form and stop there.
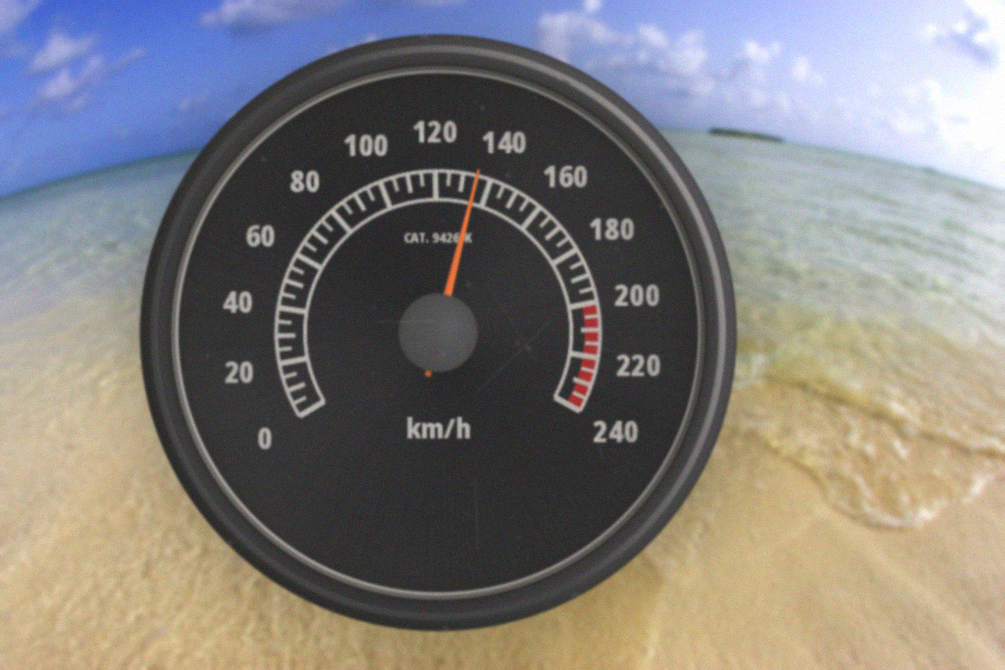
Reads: 135; km/h
